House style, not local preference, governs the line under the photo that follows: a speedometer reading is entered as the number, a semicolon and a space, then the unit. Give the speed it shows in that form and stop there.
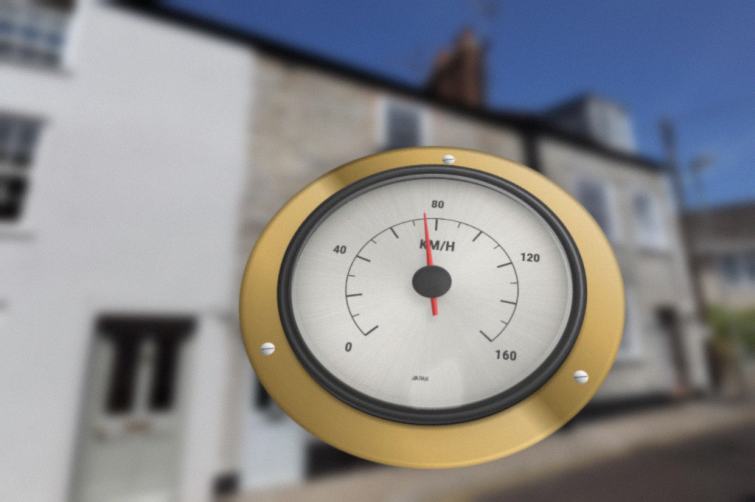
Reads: 75; km/h
